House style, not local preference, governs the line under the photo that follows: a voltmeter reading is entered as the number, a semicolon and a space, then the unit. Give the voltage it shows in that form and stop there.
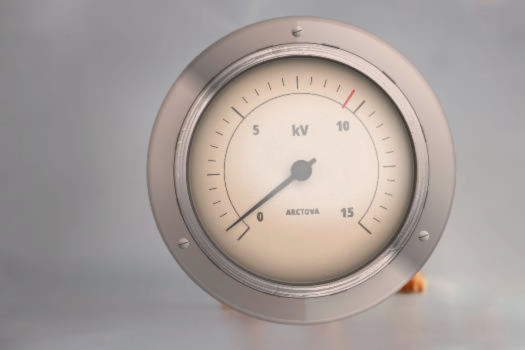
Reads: 0.5; kV
